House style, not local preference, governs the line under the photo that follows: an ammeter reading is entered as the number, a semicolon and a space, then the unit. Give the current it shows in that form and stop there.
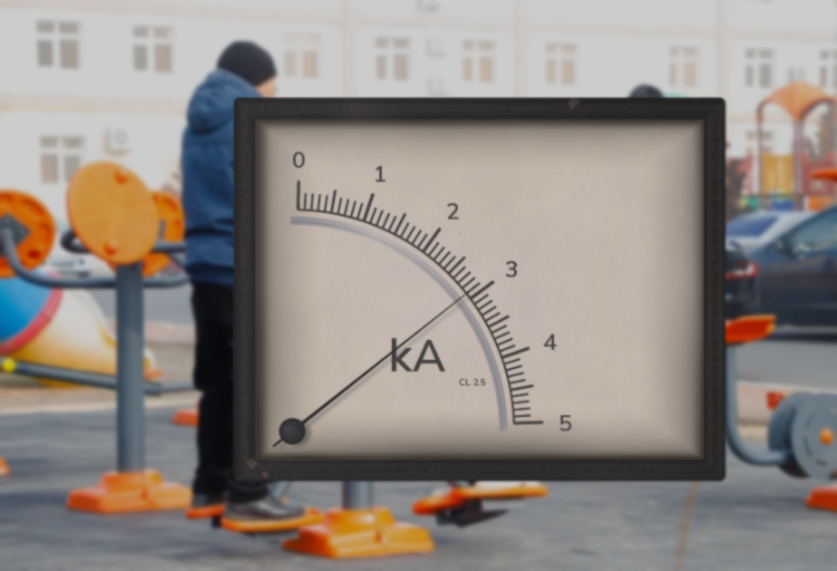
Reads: 2.9; kA
